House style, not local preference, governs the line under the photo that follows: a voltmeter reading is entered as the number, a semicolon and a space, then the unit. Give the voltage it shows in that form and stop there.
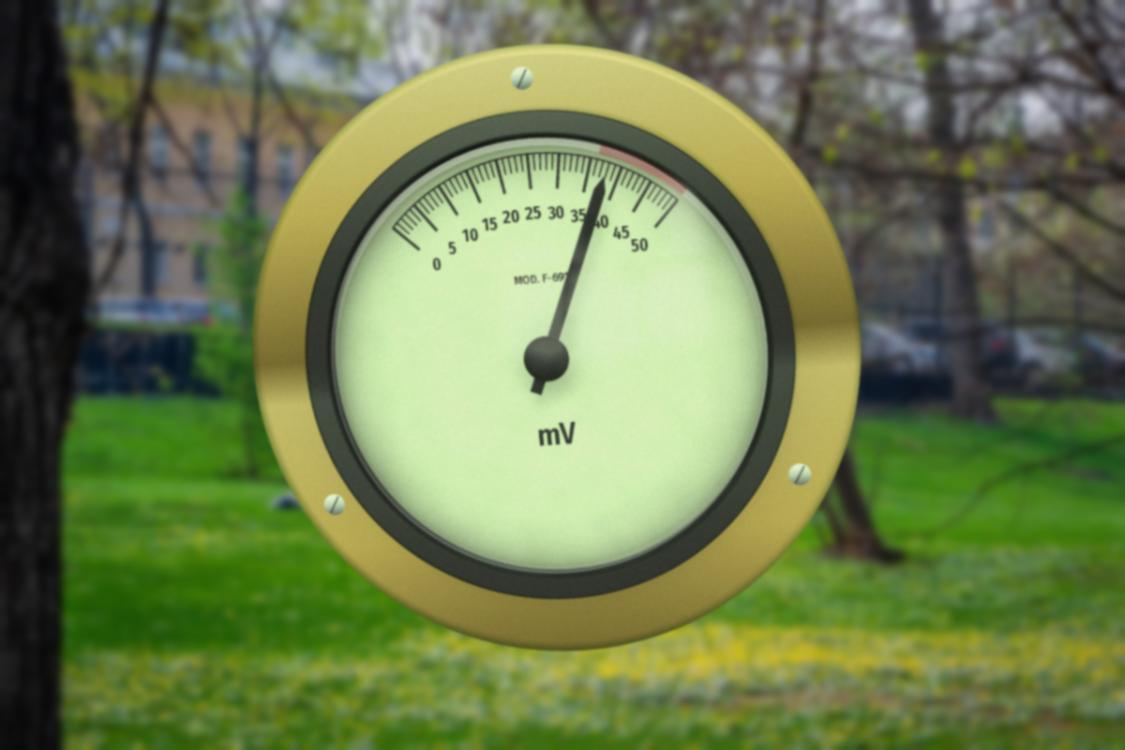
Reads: 38; mV
